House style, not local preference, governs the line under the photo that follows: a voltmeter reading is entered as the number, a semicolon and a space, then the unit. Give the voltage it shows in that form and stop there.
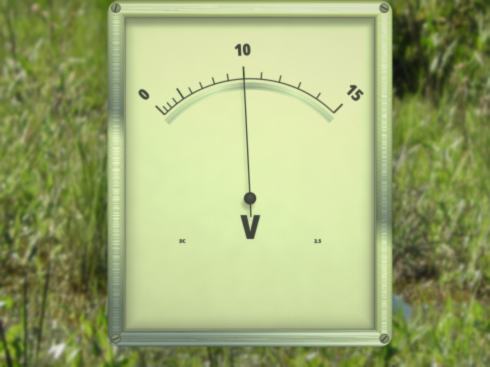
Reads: 10; V
